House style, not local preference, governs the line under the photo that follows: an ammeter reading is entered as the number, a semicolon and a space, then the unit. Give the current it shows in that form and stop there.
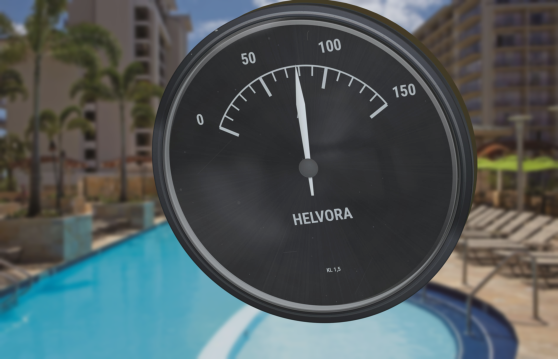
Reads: 80; A
